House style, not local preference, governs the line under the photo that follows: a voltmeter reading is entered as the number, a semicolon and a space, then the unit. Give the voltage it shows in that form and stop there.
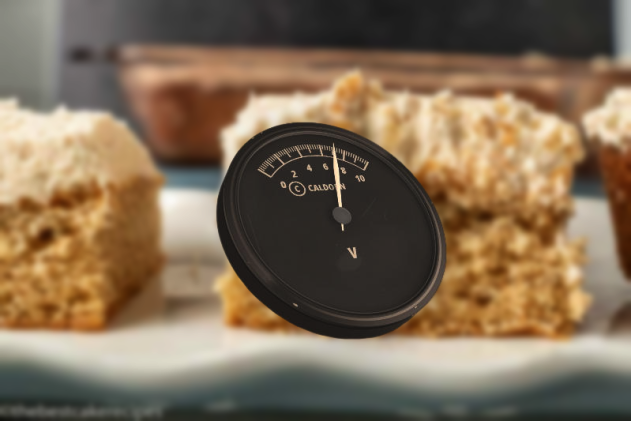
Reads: 7; V
